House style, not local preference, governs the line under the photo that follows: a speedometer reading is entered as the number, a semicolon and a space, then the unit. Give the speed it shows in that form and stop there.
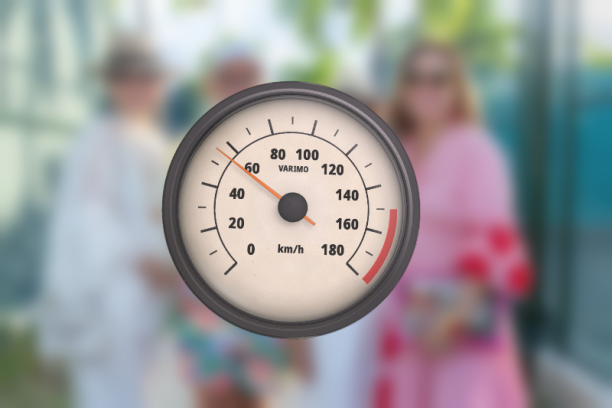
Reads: 55; km/h
